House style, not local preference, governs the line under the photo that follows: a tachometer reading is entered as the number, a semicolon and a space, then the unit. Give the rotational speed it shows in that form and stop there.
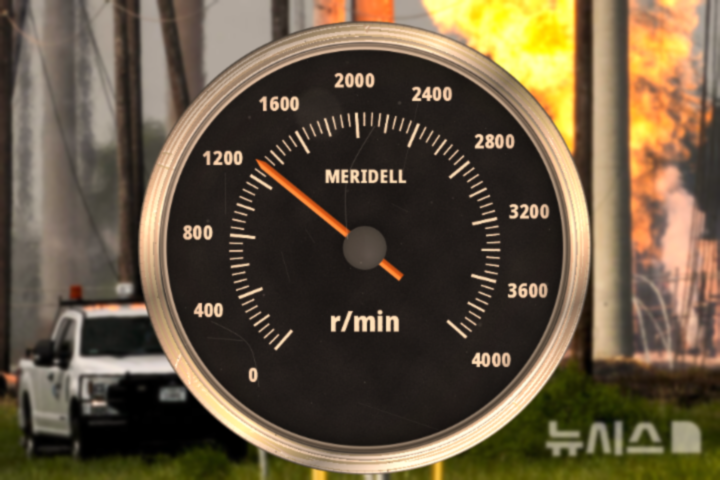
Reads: 1300; rpm
